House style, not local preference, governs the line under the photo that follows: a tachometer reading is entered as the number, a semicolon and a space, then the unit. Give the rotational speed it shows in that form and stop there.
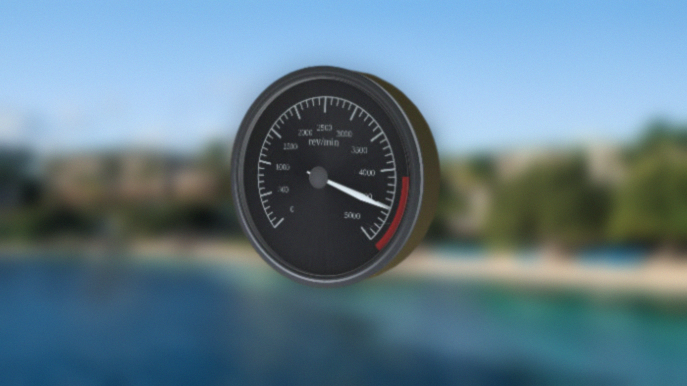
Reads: 4500; rpm
